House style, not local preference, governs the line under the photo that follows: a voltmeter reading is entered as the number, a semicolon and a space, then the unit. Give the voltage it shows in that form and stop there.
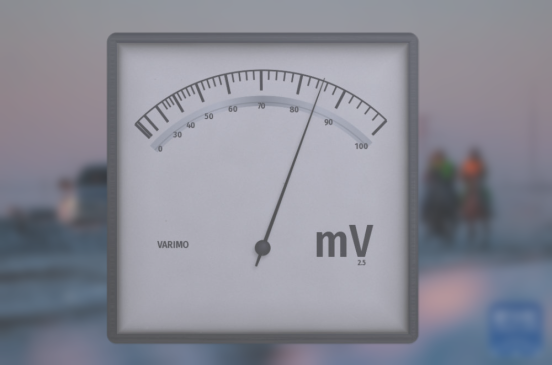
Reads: 85; mV
